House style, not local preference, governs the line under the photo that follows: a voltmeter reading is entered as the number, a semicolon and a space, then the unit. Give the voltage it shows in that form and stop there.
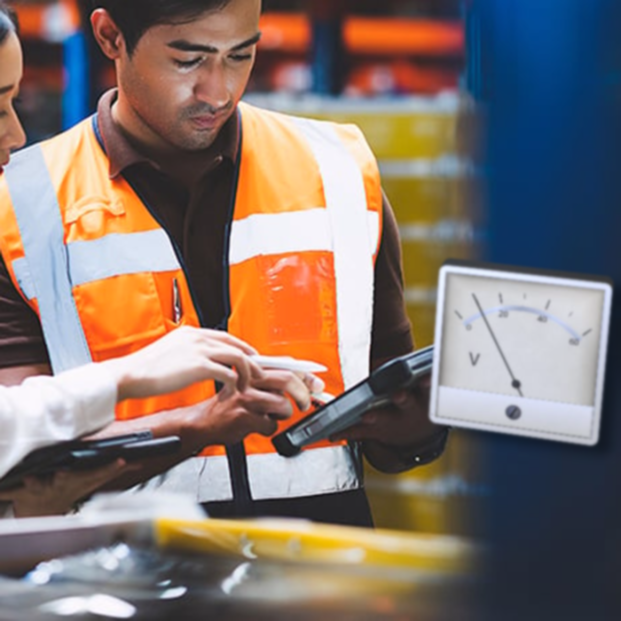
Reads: 10; V
